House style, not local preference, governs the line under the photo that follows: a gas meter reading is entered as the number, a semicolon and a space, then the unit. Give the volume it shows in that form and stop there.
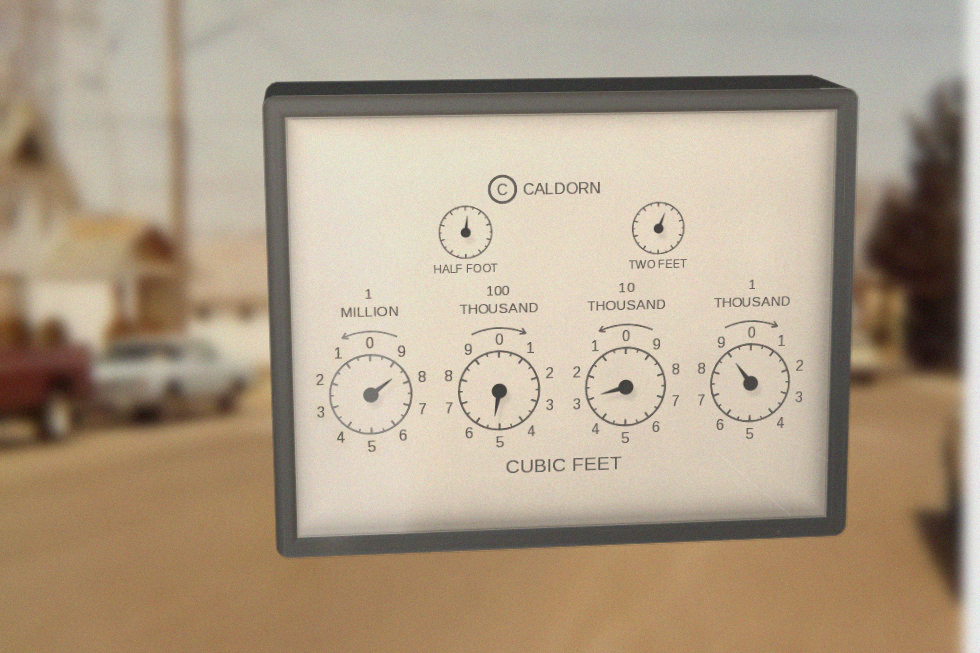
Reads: 852900; ft³
